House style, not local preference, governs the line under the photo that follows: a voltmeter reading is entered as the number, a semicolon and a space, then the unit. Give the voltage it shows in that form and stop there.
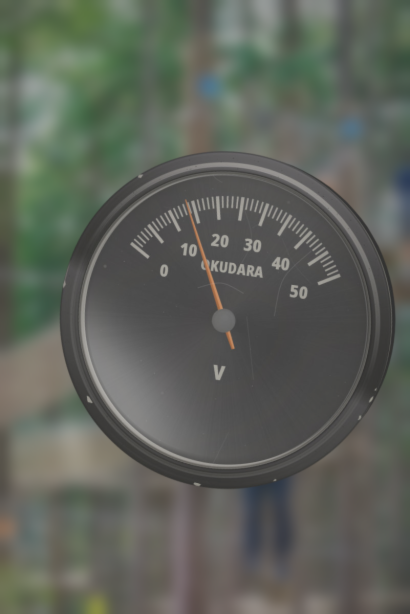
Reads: 14; V
